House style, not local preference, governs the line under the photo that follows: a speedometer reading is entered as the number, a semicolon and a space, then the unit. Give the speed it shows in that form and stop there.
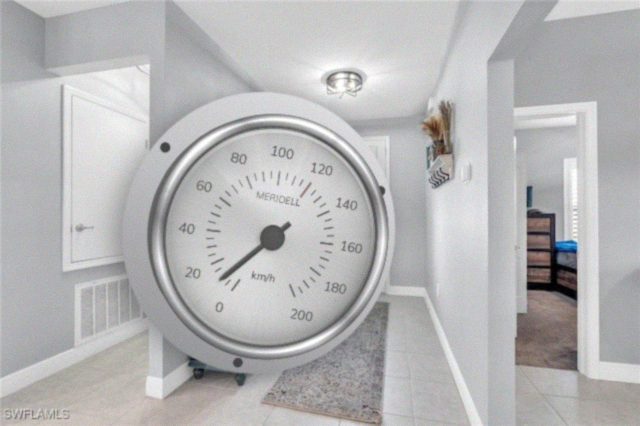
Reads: 10; km/h
